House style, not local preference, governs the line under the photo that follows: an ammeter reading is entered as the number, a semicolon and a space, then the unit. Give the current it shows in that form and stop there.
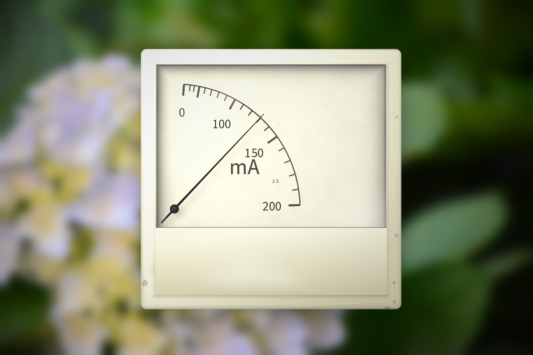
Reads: 130; mA
